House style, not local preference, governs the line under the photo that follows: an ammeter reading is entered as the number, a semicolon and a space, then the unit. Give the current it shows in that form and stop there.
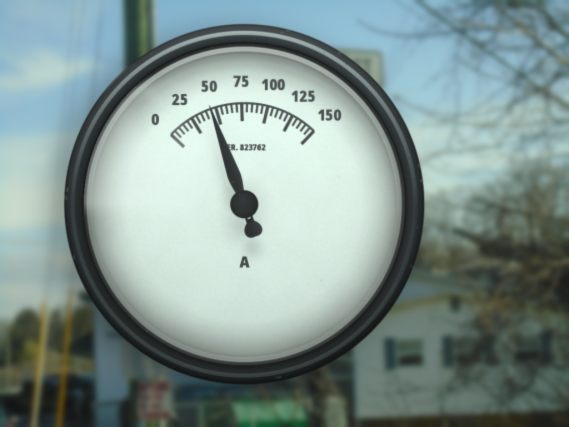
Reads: 45; A
